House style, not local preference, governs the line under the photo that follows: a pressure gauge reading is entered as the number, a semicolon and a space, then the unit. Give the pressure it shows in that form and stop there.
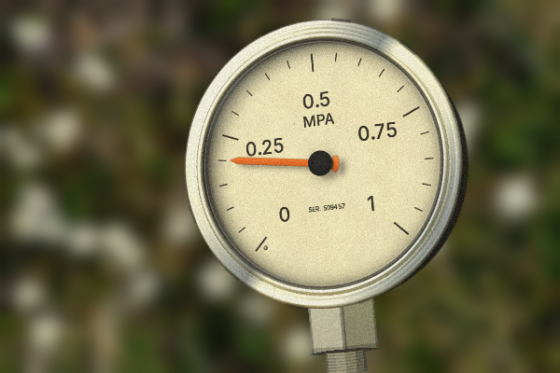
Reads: 0.2; MPa
